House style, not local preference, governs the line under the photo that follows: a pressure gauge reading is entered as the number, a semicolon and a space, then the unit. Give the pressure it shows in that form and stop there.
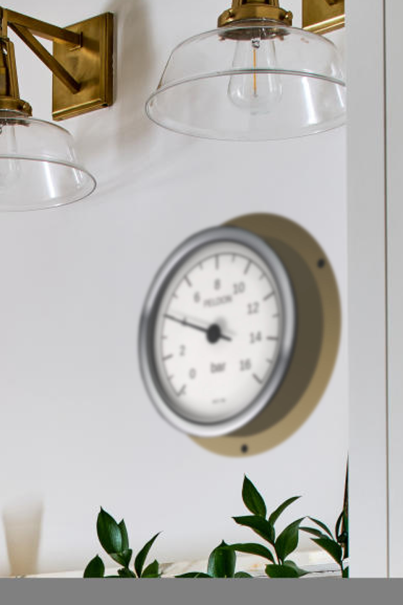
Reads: 4; bar
